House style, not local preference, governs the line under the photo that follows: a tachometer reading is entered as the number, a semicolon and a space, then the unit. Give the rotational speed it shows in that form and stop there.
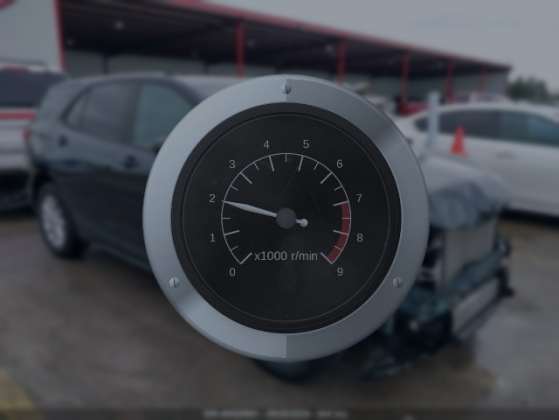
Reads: 2000; rpm
